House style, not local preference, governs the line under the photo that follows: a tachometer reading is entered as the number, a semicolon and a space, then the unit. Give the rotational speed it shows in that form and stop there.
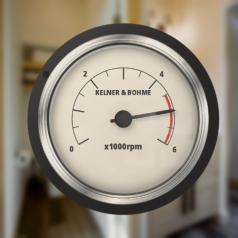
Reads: 5000; rpm
